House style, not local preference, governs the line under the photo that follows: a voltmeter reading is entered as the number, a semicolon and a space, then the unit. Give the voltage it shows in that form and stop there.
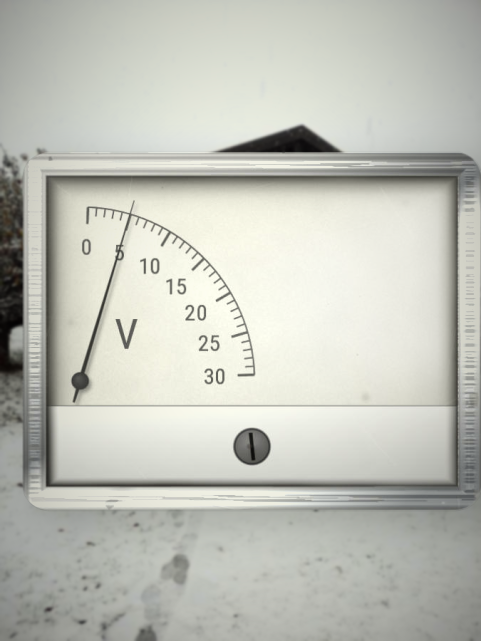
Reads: 5; V
